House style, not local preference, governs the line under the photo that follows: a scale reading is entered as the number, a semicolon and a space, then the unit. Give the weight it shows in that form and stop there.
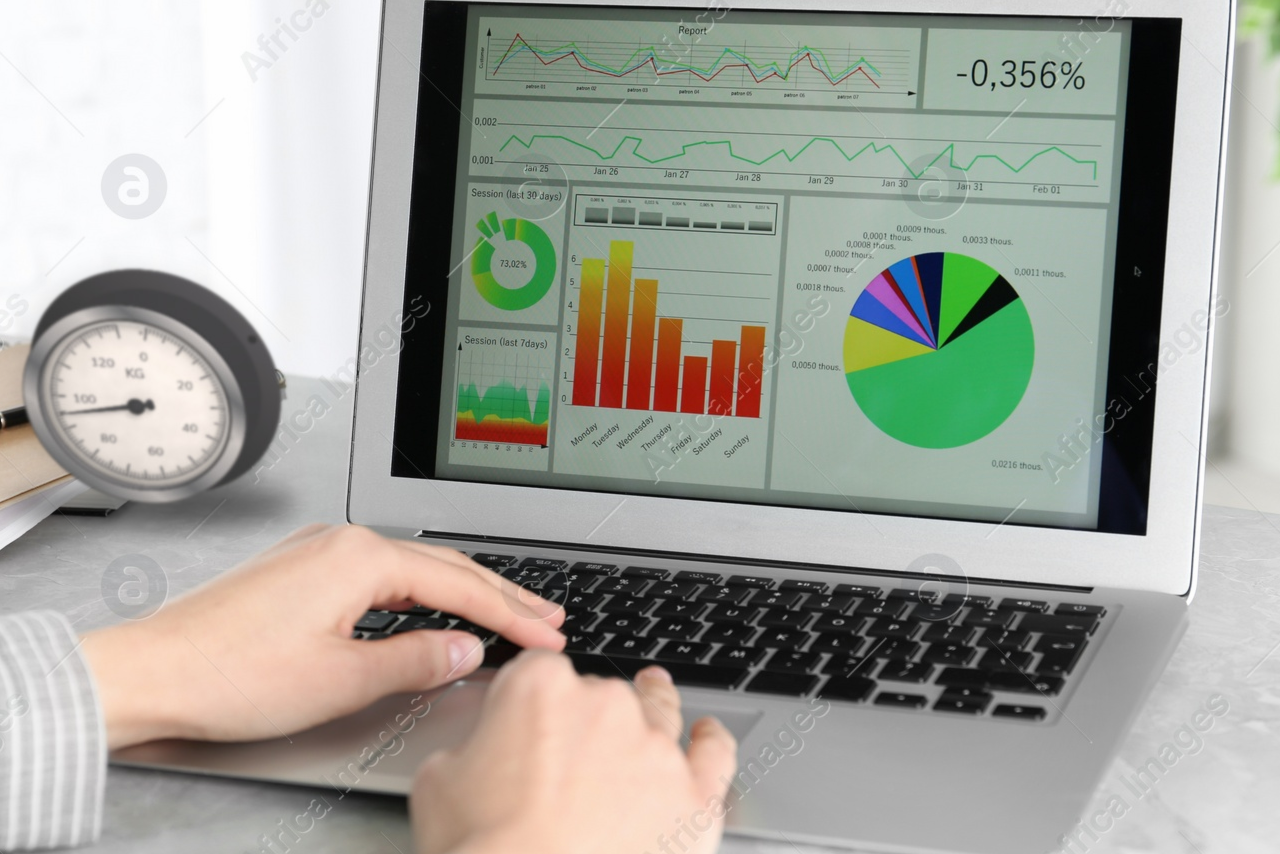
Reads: 95; kg
